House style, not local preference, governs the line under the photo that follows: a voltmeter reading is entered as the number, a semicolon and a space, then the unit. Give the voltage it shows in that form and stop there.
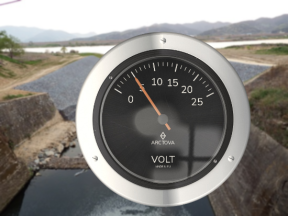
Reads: 5; V
